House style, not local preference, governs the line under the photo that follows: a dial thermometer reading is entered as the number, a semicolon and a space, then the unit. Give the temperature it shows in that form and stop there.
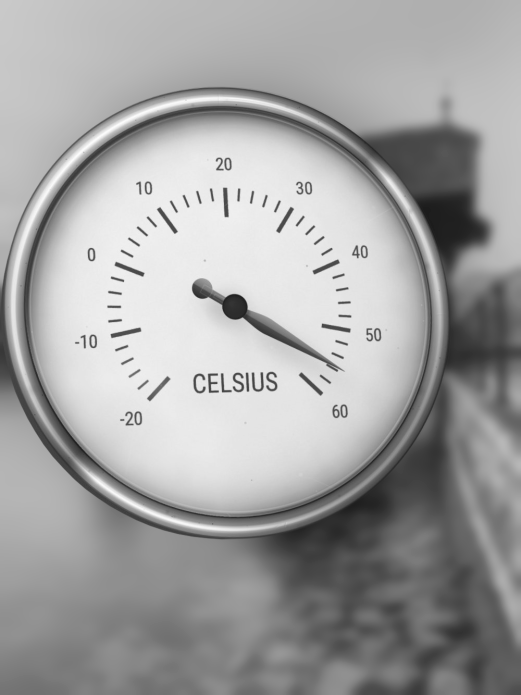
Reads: 56; °C
